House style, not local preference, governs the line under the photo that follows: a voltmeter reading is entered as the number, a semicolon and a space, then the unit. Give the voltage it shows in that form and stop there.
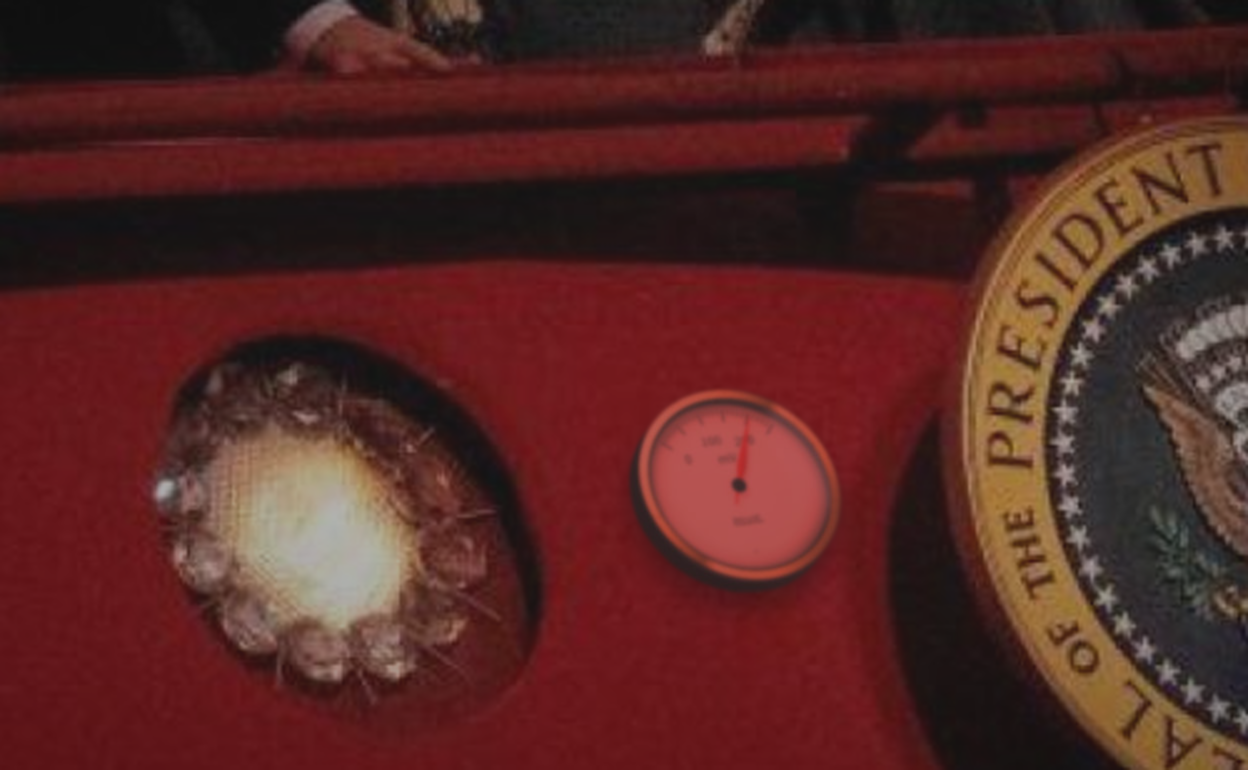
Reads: 200; mV
